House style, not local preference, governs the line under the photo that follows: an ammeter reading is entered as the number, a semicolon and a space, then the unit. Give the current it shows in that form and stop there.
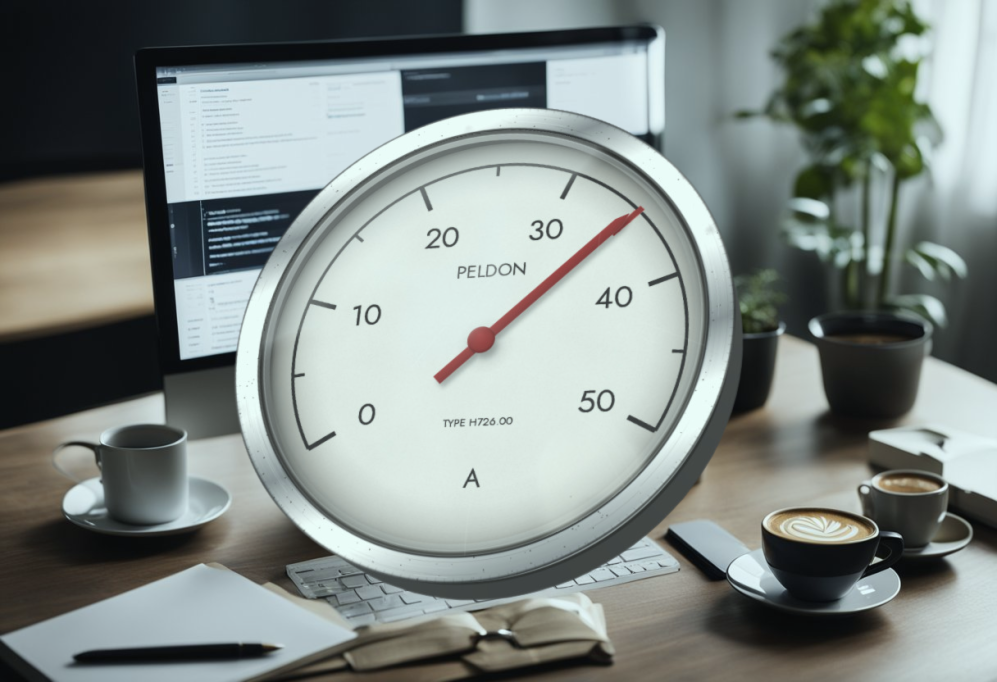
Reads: 35; A
